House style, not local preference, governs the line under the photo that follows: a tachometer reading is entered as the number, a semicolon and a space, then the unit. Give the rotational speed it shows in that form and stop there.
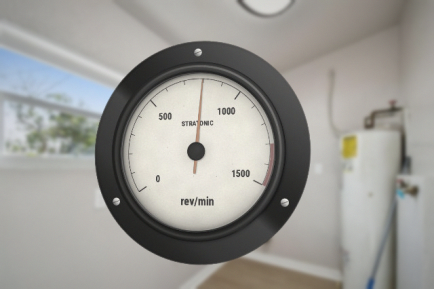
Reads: 800; rpm
